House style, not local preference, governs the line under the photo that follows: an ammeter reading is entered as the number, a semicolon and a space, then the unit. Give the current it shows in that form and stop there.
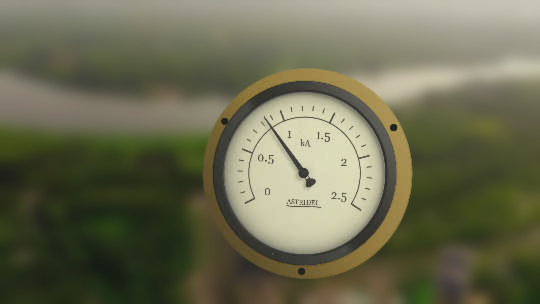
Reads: 0.85; kA
